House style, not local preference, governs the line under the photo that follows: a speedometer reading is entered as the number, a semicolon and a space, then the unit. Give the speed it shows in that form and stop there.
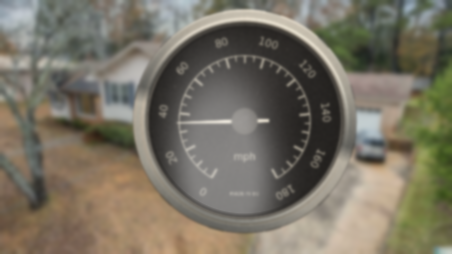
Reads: 35; mph
